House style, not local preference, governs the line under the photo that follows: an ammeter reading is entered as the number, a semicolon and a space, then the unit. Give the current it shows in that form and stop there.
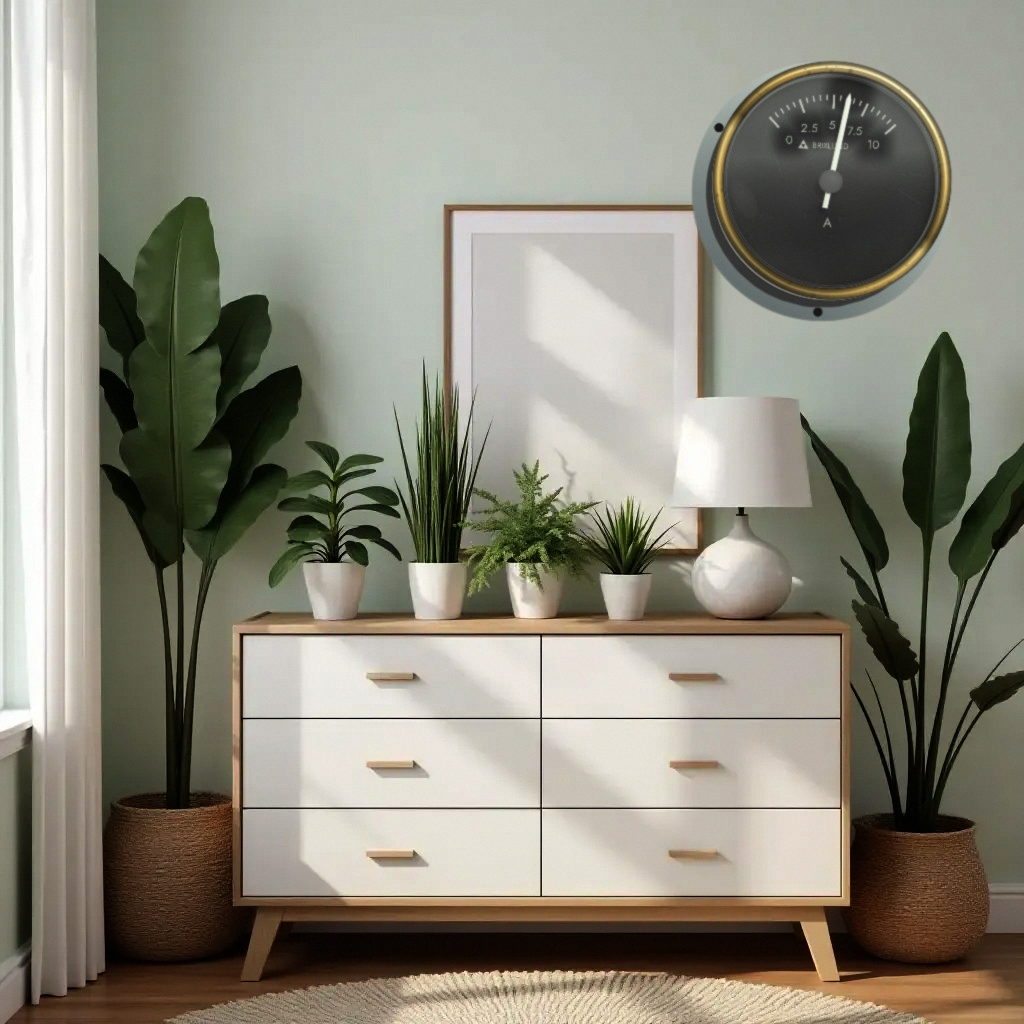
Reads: 6; A
